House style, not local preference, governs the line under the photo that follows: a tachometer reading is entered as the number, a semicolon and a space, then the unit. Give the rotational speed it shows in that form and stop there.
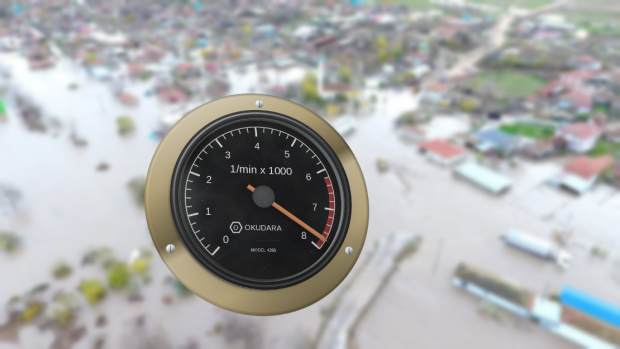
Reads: 7800; rpm
